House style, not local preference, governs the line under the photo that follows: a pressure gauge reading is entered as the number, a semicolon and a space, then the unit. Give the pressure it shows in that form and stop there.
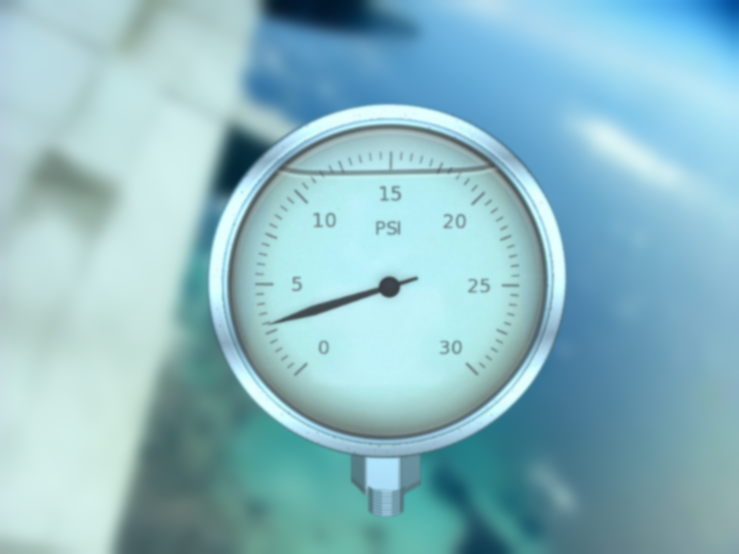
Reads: 3; psi
